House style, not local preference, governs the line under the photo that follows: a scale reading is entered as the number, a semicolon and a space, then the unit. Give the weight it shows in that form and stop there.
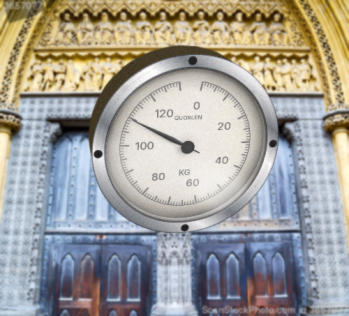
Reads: 110; kg
